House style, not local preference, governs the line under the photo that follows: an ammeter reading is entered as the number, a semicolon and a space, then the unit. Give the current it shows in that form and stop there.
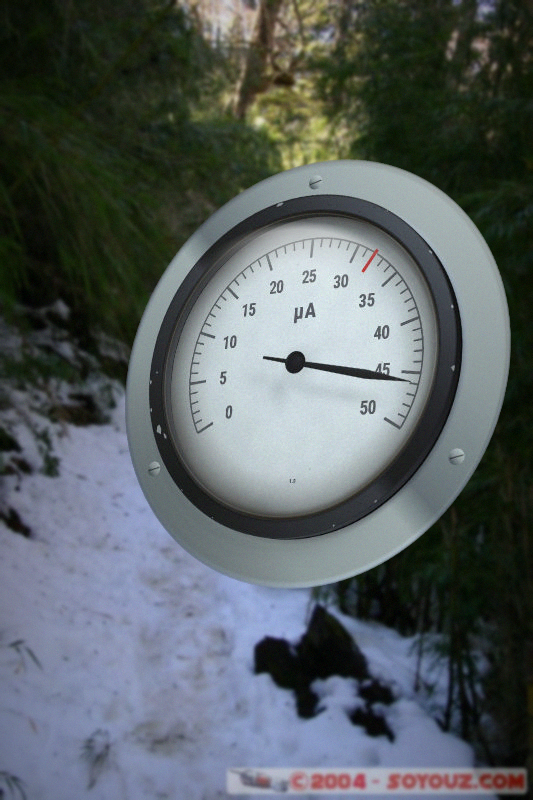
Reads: 46; µA
